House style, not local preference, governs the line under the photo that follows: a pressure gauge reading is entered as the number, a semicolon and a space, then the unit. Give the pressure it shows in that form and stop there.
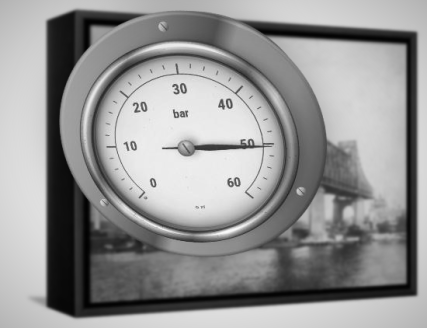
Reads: 50; bar
